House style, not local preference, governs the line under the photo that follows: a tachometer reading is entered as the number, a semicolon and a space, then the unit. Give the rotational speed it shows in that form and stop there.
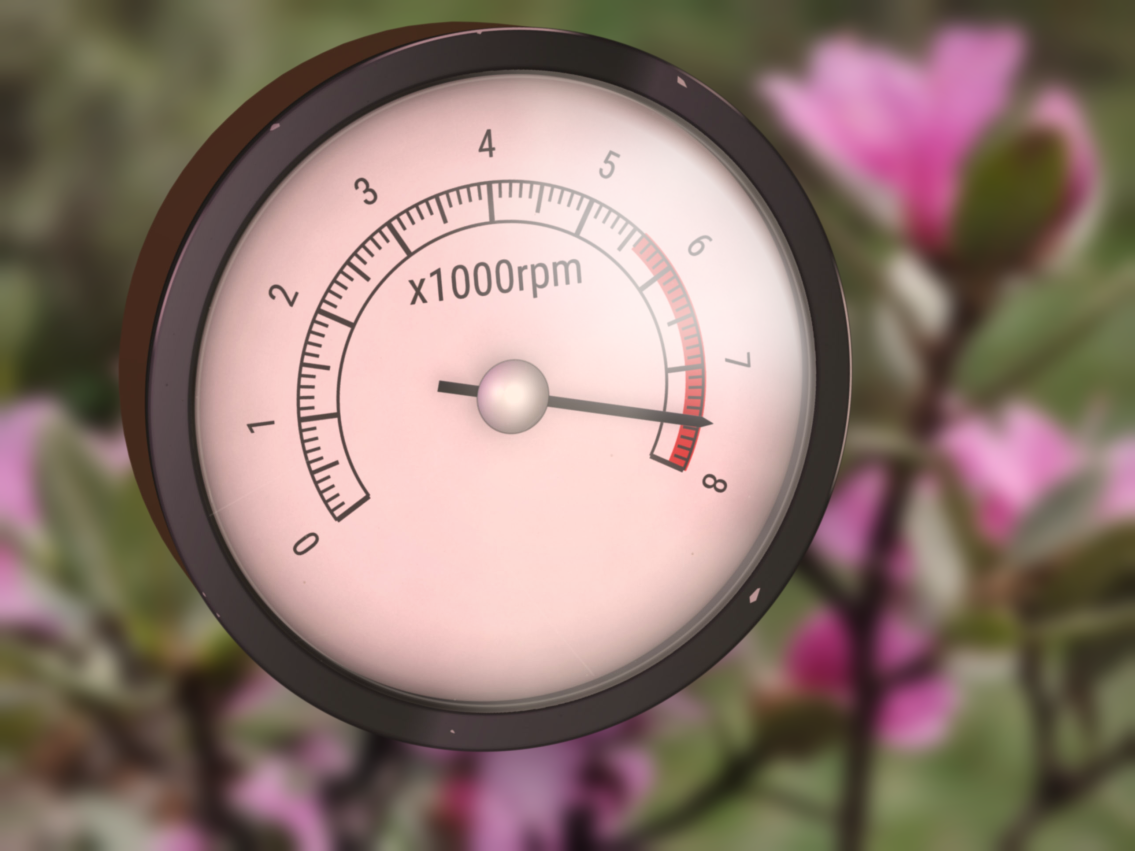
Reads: 7500; rpm
